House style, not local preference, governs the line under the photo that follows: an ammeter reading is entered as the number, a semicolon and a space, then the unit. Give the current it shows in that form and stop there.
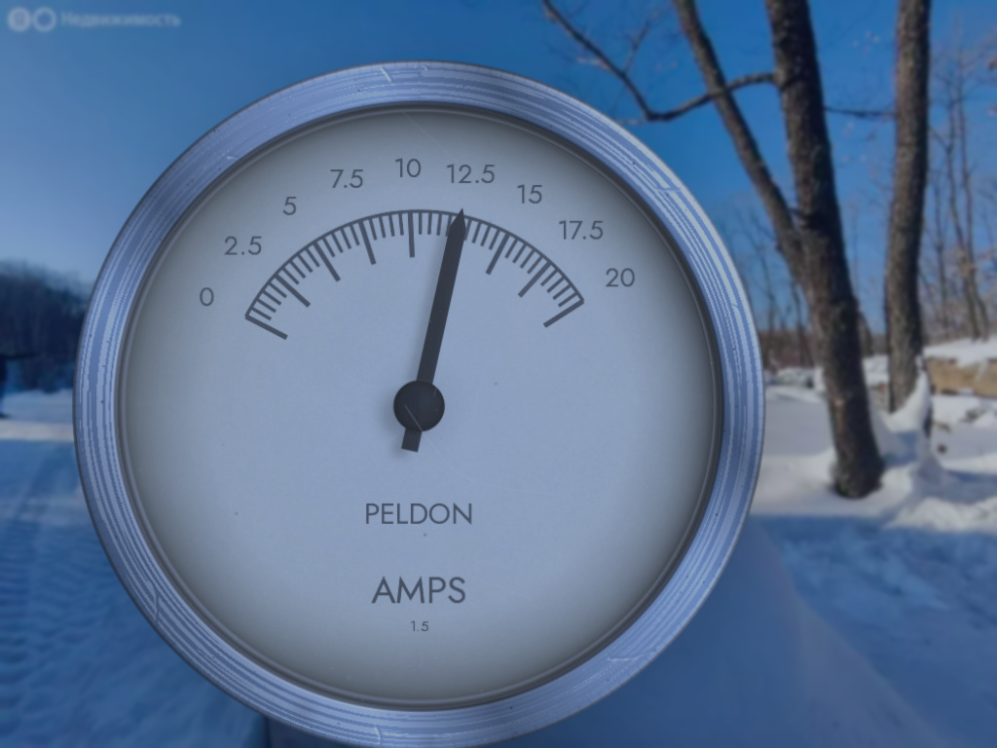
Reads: 12.5; A
